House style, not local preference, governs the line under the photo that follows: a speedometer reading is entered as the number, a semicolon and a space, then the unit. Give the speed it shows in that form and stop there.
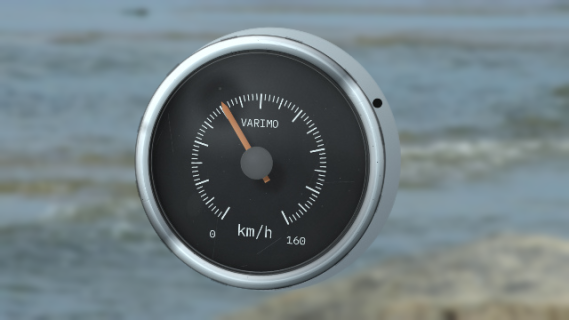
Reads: 62; km/h
